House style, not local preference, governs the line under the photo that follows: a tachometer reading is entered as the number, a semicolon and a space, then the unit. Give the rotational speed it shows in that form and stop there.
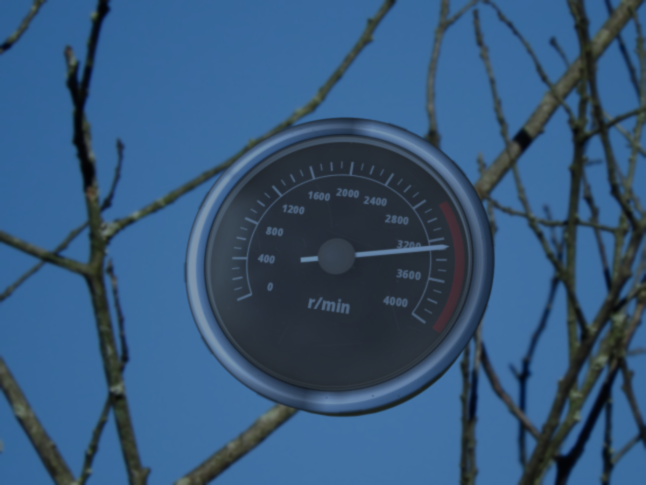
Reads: 3300; rpm
